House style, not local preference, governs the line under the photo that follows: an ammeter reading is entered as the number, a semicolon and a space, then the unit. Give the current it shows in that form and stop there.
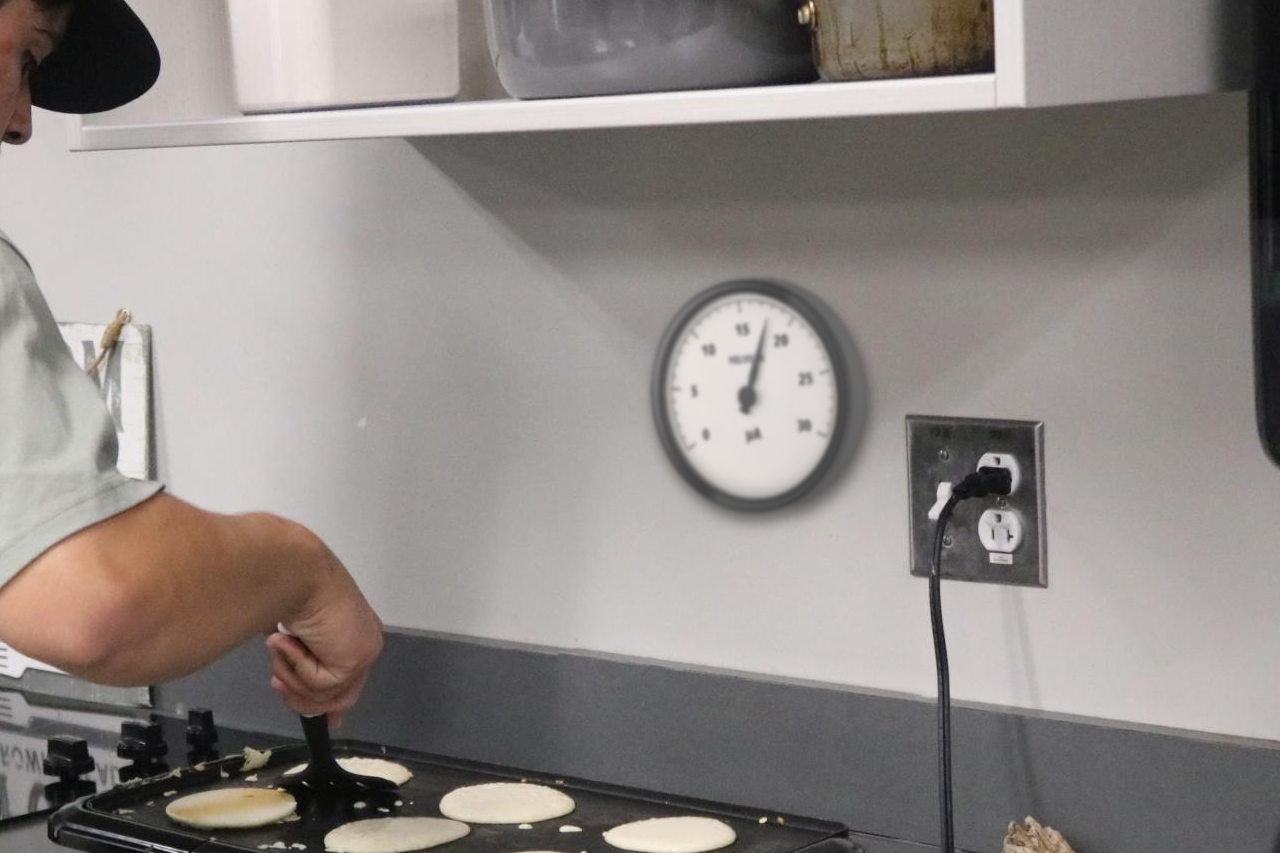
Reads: 18; µA
